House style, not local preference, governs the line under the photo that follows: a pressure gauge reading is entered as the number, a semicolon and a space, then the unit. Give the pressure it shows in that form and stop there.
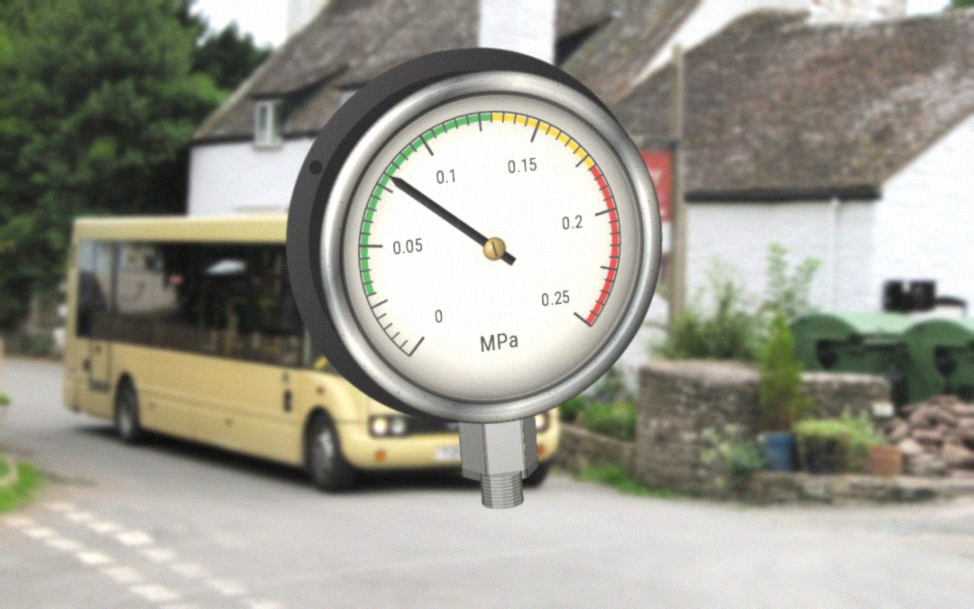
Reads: 0.08; MPa
